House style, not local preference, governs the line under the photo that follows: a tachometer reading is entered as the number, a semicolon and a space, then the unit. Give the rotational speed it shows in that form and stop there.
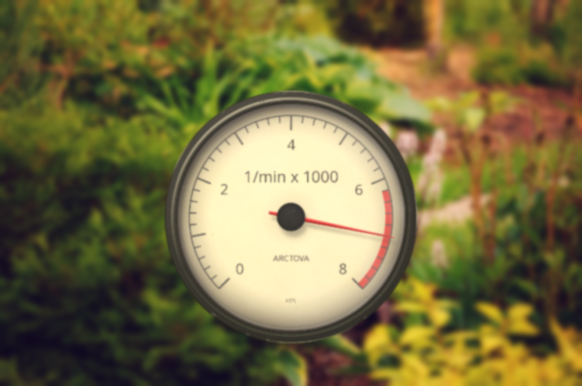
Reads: 7000; rpm
